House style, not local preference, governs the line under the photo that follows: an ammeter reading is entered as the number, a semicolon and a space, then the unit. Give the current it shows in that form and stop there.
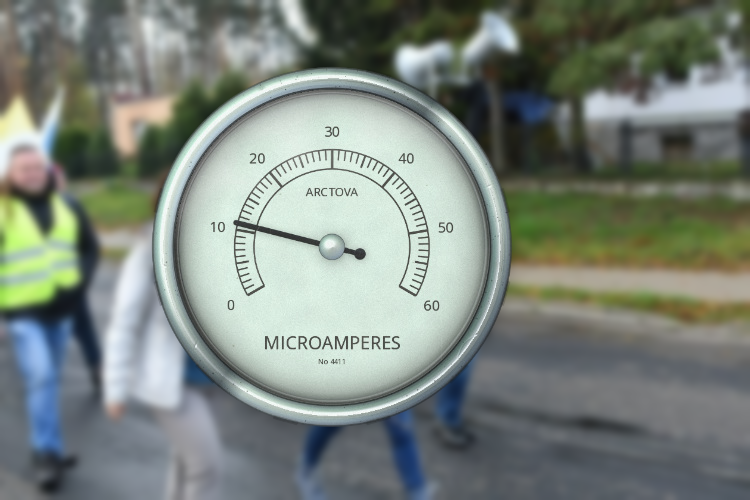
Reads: 11; µA
